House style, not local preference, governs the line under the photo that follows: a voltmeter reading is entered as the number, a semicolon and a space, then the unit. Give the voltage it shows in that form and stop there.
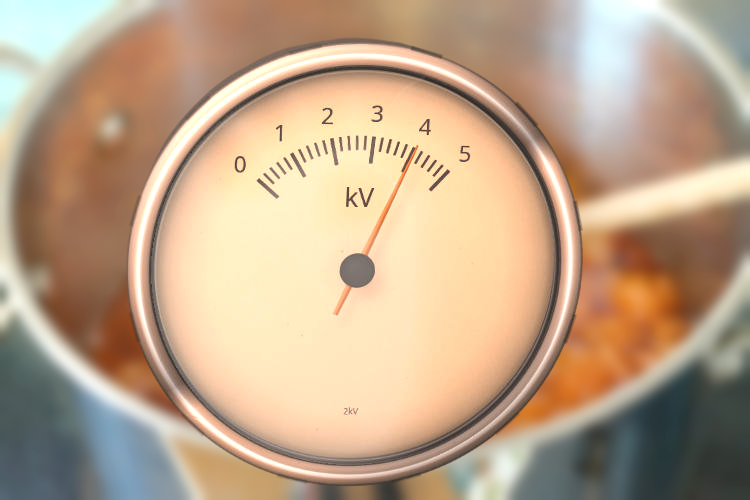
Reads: 4; kV
